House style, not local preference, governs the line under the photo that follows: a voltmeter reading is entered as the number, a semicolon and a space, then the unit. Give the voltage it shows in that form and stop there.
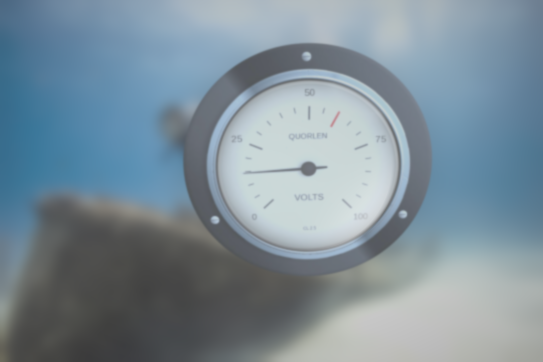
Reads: 15; V
